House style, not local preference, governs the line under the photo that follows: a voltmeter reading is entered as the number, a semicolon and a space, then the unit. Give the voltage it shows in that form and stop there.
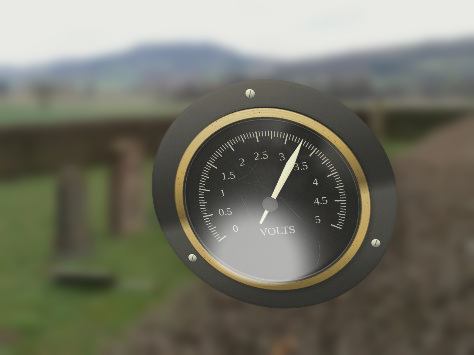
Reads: 3.25; V
